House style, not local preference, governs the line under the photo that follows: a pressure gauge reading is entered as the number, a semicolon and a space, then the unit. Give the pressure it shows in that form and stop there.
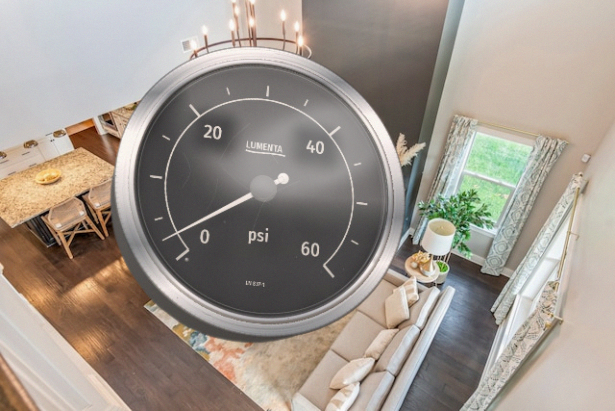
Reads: 2.5; psi
